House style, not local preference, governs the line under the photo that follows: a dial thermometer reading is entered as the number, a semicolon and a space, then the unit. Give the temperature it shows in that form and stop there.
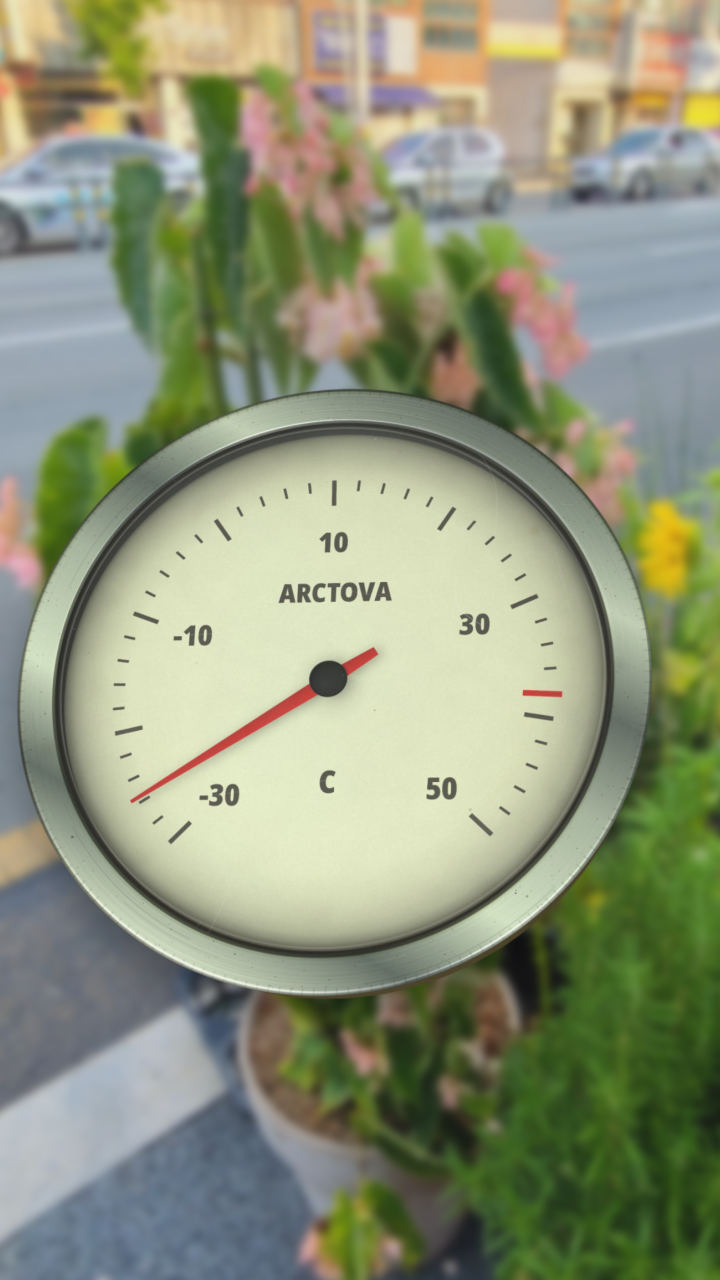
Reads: -26; °C
